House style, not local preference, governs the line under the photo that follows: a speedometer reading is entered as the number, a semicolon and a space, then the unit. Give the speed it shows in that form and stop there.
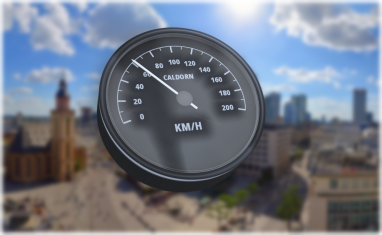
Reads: 60; km/h
